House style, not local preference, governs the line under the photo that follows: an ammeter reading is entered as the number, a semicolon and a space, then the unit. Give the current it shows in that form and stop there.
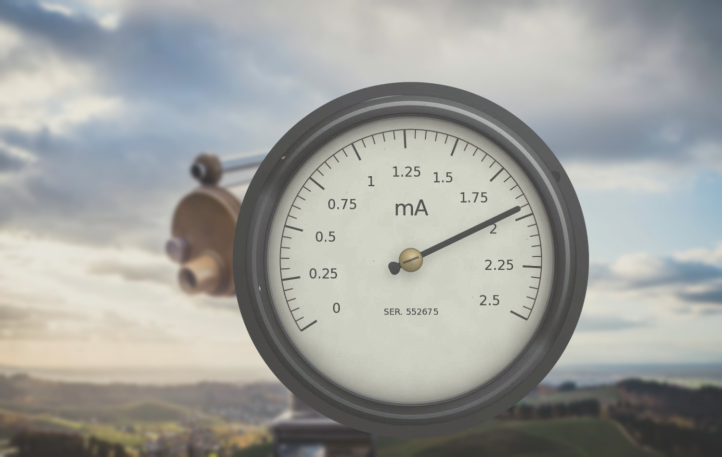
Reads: 1.95; mA
